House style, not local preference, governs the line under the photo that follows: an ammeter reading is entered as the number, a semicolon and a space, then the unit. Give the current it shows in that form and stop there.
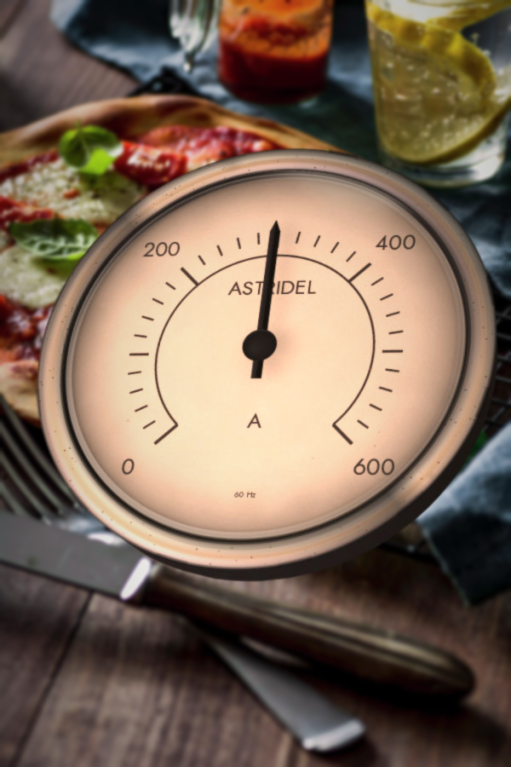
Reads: 300; A
